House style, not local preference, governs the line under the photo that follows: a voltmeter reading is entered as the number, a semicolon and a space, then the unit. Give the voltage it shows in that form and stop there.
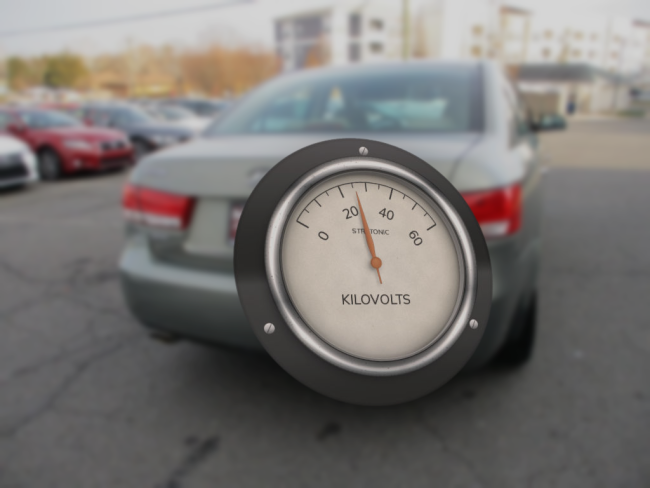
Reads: 25; kV
